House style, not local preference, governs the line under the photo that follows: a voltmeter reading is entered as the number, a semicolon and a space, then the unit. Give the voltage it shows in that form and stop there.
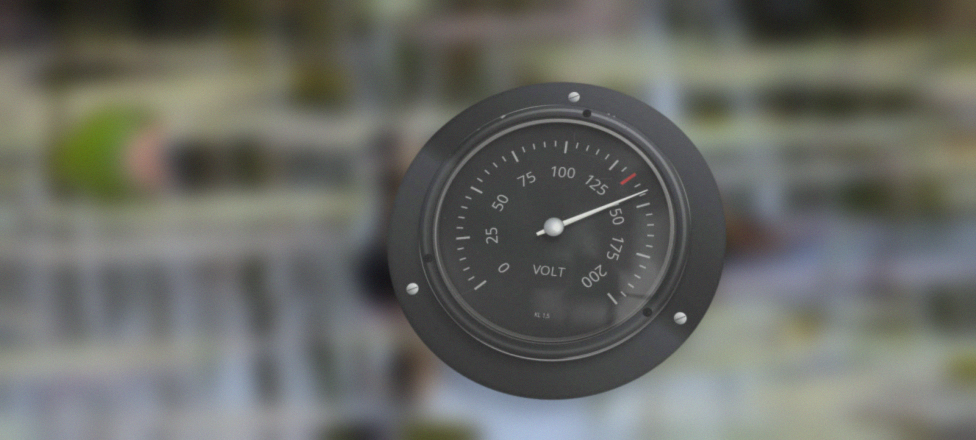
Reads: 145; V
